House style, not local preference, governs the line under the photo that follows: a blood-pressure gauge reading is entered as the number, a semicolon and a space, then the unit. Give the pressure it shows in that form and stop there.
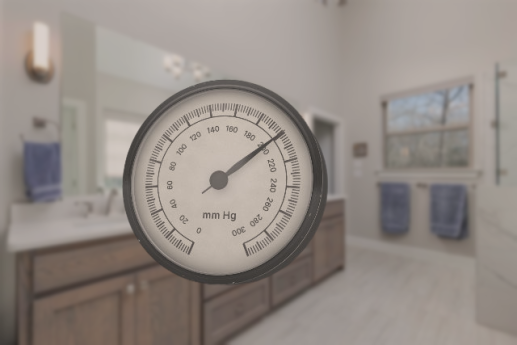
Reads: 200; mmHg
